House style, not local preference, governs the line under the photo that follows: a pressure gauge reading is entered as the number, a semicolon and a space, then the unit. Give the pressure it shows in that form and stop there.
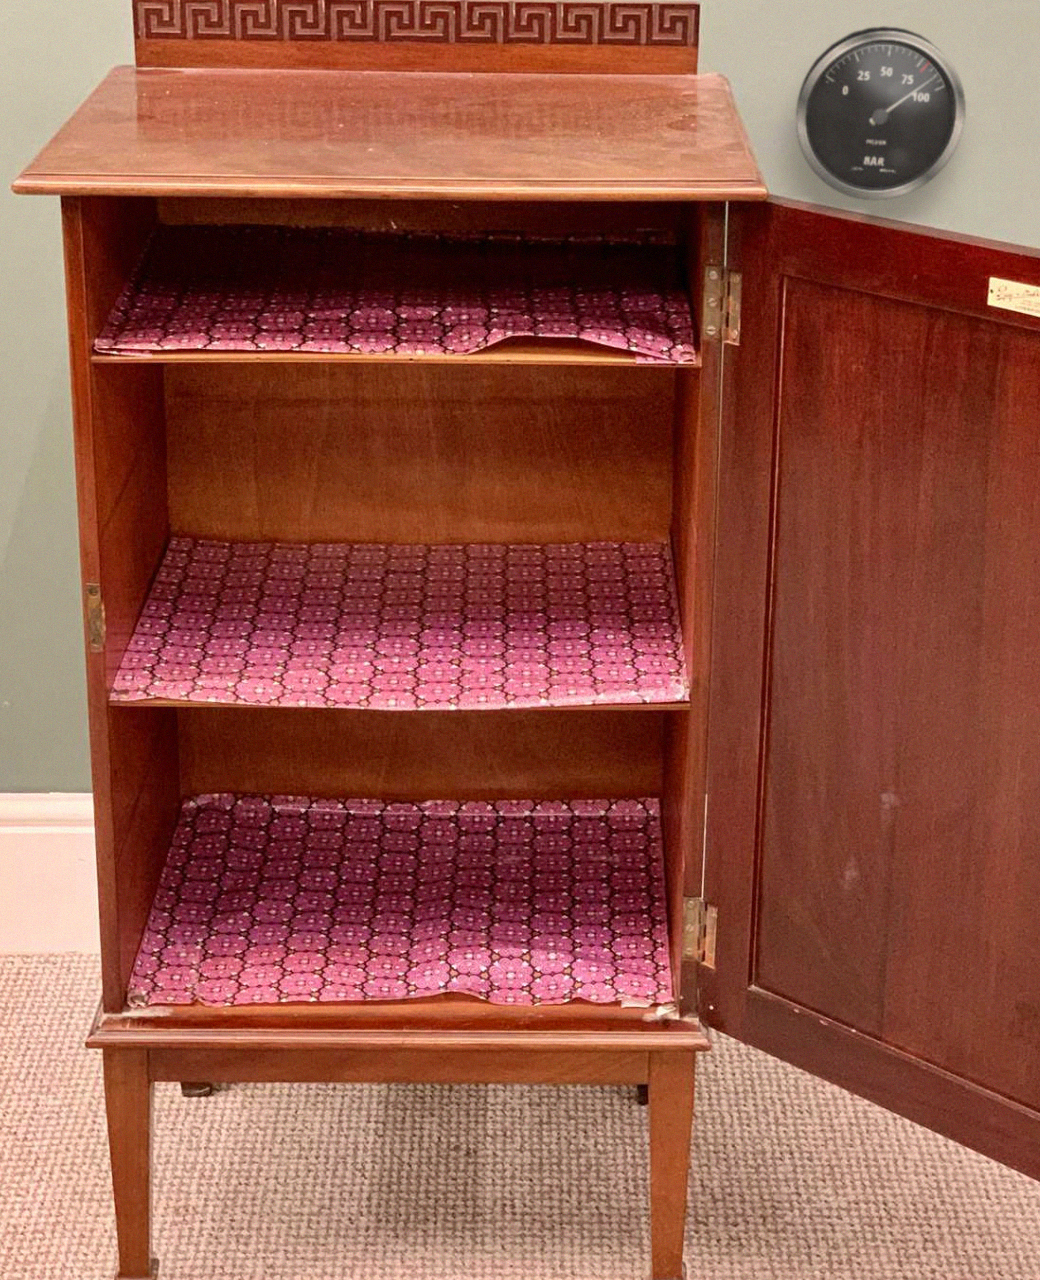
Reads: 90; bar
